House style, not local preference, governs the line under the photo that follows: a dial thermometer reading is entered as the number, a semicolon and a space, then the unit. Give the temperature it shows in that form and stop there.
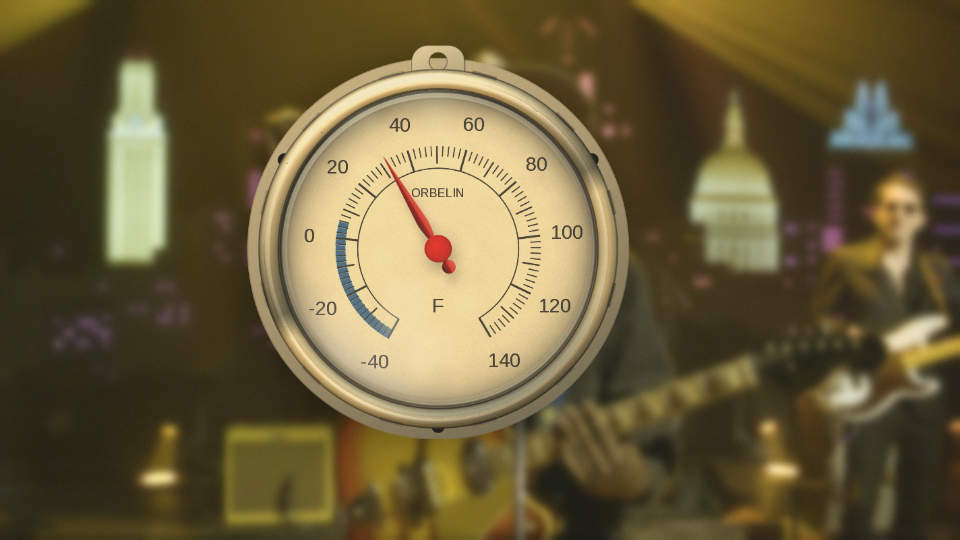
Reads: 32; °F
